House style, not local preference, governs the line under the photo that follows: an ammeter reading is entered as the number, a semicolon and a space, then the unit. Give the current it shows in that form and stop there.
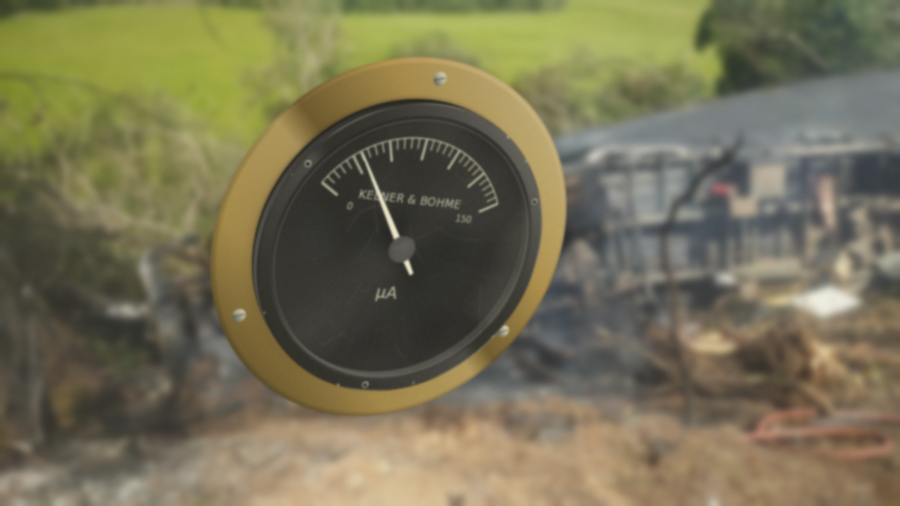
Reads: 30; µA
